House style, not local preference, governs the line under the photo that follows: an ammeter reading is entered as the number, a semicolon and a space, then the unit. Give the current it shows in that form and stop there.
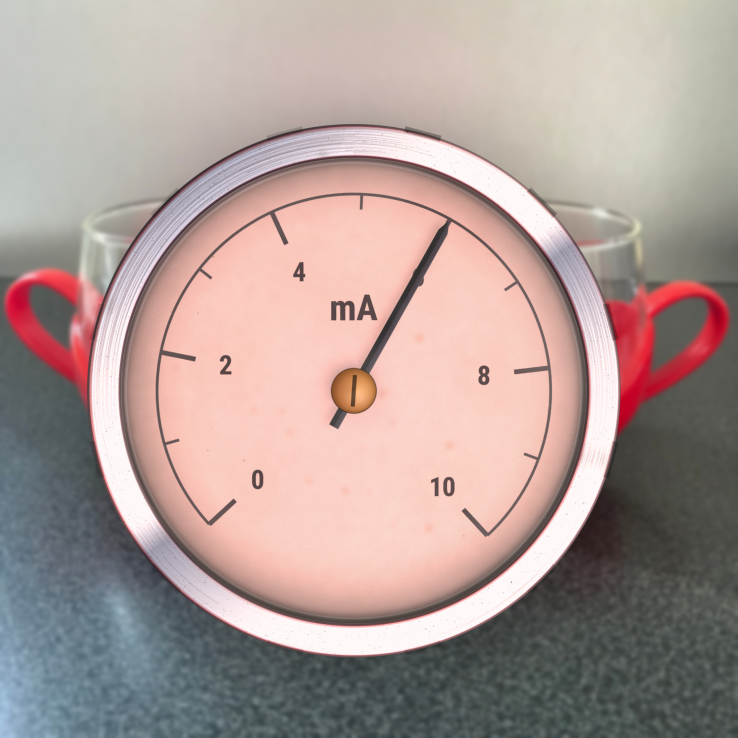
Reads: 6; mA
